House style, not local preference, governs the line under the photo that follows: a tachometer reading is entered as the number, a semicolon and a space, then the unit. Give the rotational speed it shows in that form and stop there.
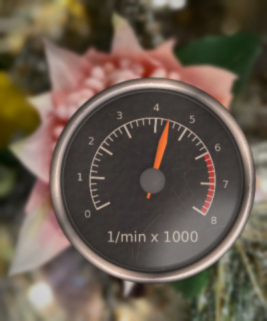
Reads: 4400; rpm
